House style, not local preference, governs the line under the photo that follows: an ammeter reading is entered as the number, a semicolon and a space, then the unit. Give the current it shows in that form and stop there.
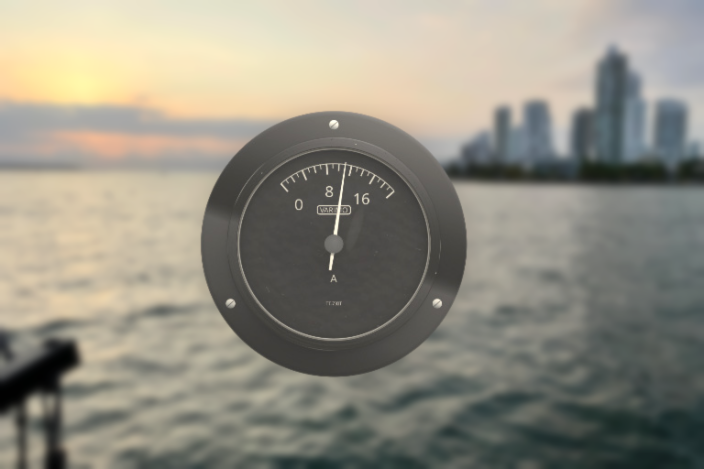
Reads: 11; A
